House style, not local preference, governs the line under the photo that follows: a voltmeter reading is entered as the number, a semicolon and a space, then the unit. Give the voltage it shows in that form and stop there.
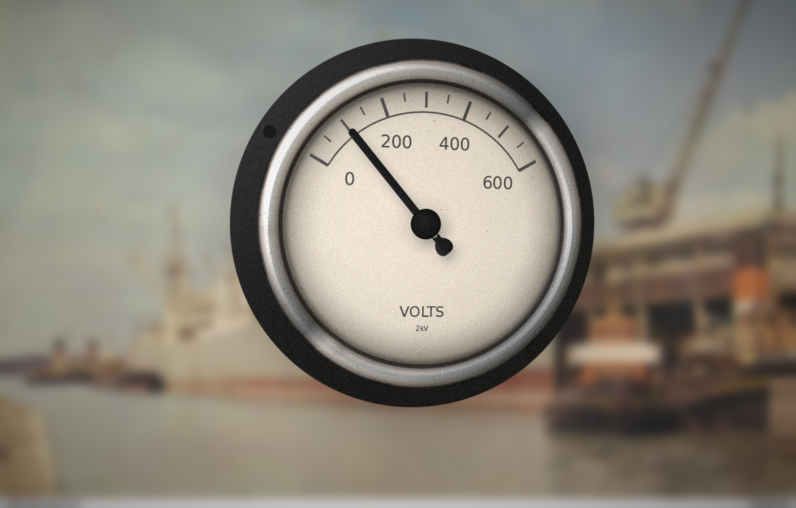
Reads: 100; V
